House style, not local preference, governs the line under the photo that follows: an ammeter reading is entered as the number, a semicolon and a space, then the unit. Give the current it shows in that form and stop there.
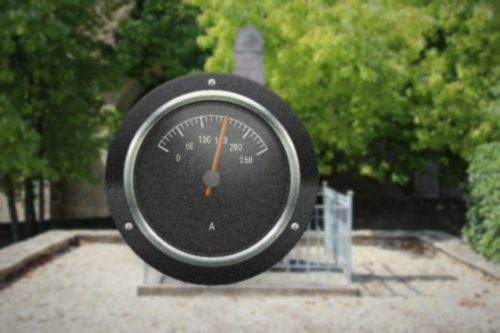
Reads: 150; A
